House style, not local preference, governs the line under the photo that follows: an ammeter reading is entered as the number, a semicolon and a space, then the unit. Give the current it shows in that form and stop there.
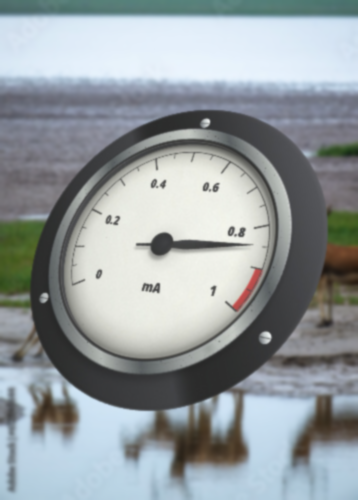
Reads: 0.85; mA
